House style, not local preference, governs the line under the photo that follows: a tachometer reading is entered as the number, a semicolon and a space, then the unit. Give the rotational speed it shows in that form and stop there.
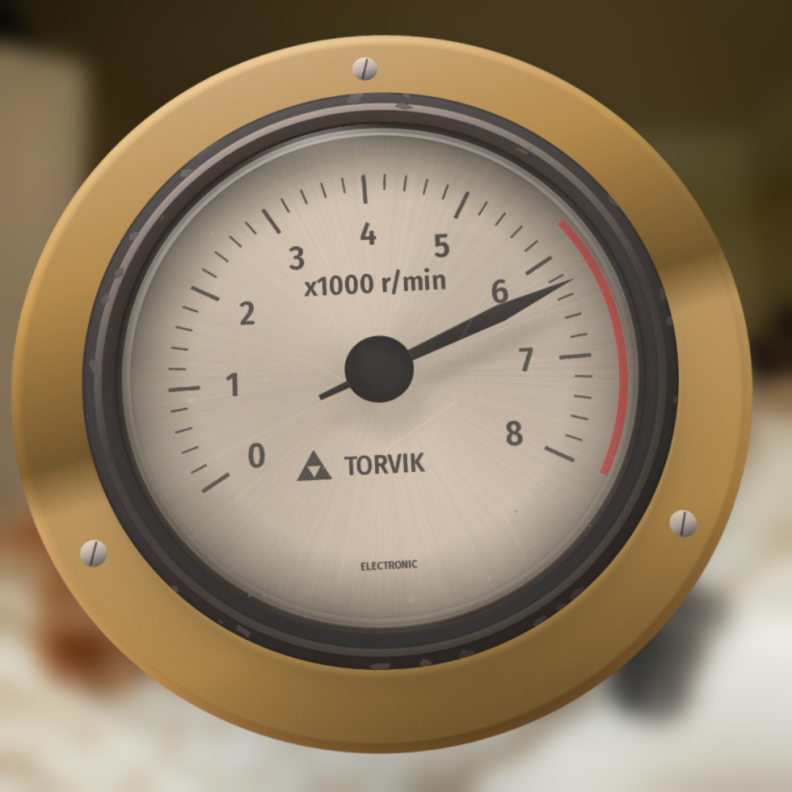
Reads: 6300; rpm
